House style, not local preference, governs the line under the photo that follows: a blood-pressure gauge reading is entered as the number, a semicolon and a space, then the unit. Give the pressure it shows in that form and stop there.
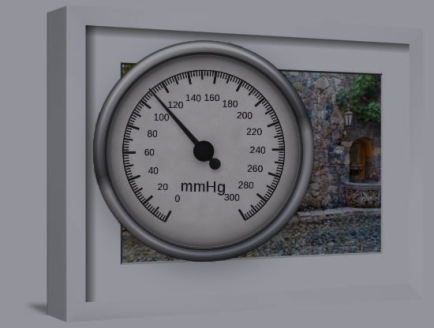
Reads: 110; mmHg
